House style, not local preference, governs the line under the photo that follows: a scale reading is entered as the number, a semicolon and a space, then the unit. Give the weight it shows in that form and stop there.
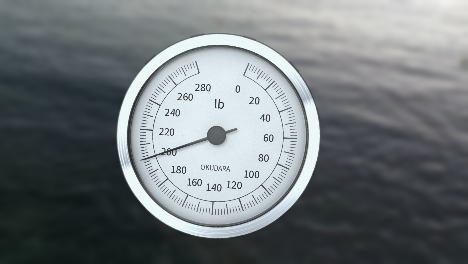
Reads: 200; lb
